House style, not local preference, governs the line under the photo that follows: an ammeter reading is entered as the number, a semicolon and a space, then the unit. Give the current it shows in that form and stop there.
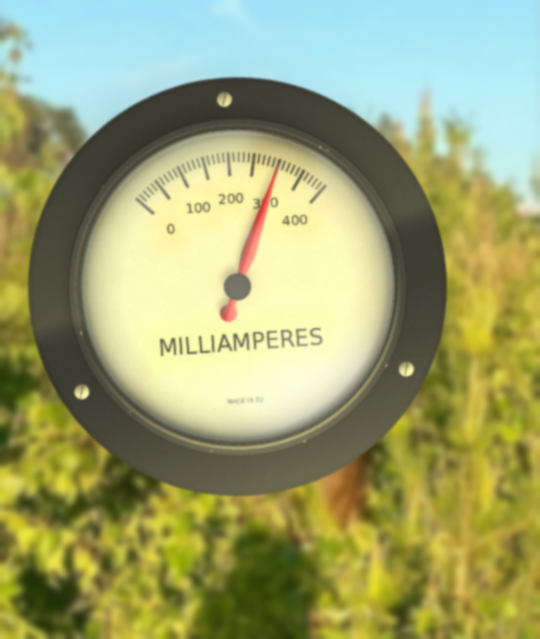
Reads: 300; mA
